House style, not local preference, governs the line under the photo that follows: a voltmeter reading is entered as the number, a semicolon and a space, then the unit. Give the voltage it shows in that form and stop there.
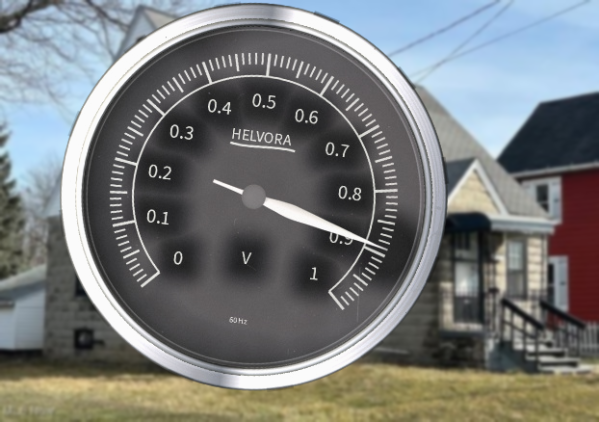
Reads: 0.89; V
